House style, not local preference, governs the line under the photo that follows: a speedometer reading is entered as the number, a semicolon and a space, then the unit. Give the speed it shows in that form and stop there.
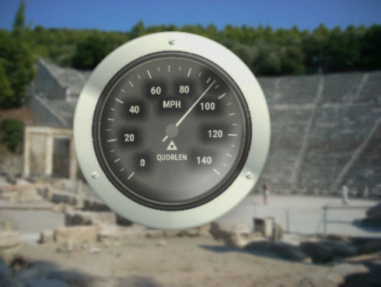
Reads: 92.5; mph
